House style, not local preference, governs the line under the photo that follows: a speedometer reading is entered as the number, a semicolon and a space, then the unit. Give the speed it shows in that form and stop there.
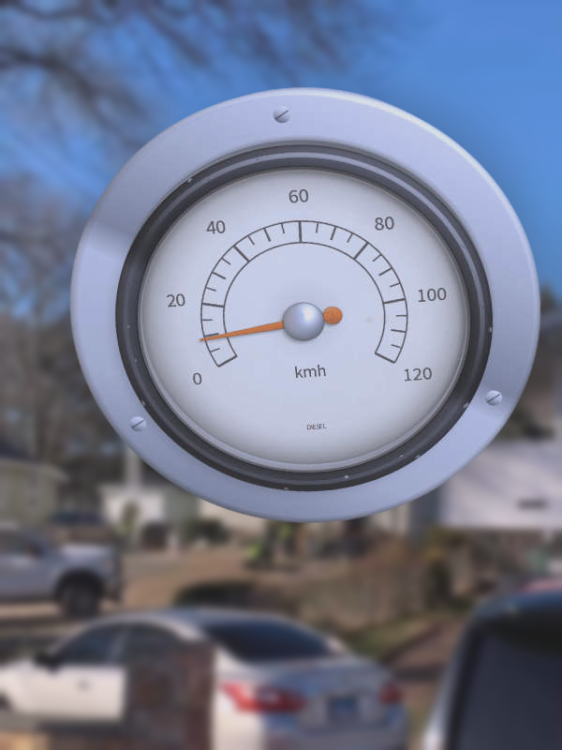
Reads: 10; km/h
